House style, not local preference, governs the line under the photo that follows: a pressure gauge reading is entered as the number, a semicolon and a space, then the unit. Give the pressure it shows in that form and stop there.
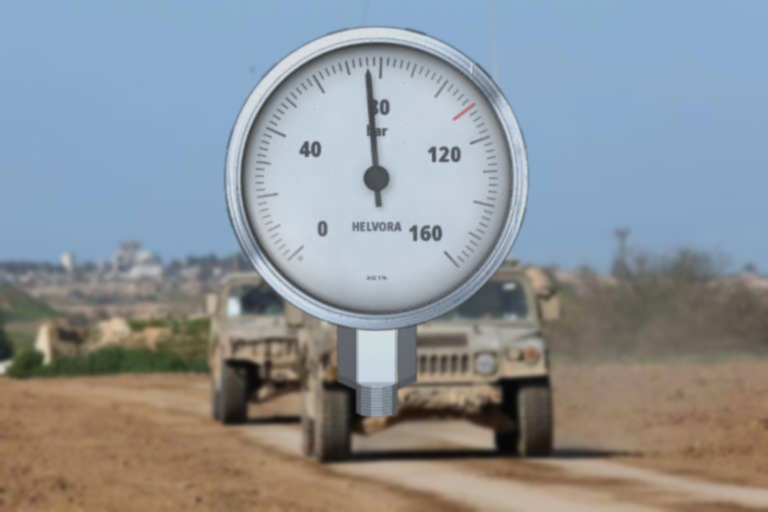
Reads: 76; bar
